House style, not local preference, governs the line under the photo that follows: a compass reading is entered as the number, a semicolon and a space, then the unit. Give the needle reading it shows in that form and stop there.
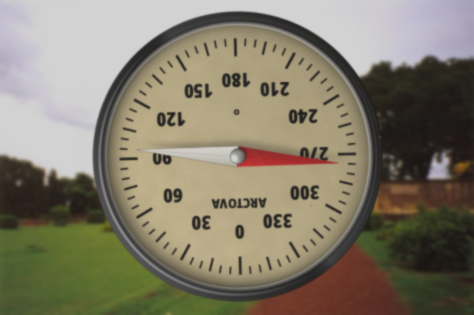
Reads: 275; °
